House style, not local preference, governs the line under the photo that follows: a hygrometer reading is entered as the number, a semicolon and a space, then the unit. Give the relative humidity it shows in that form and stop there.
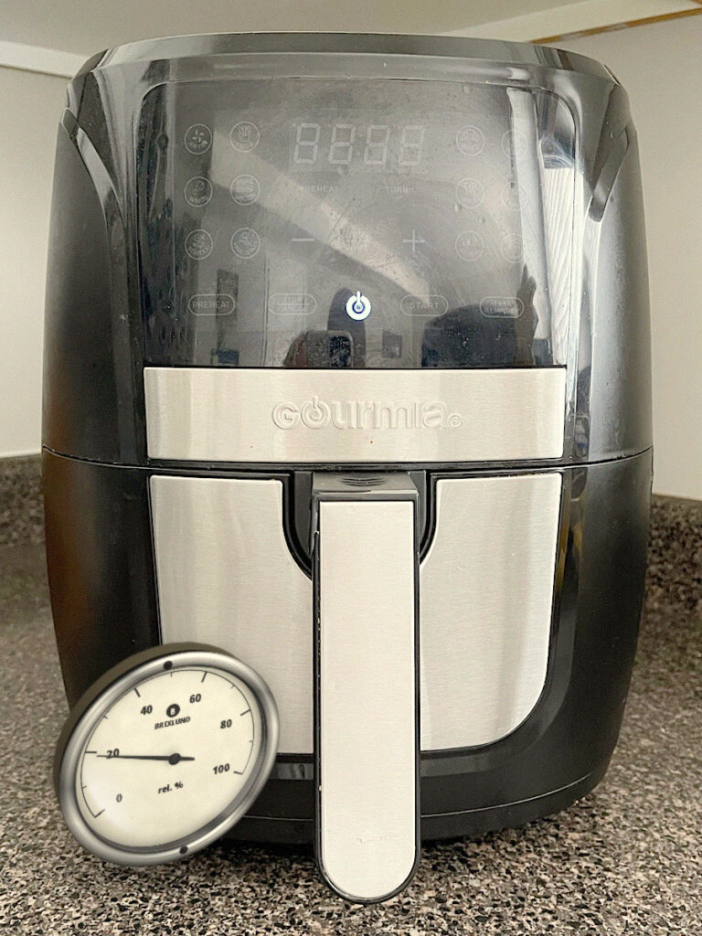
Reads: 20; %
